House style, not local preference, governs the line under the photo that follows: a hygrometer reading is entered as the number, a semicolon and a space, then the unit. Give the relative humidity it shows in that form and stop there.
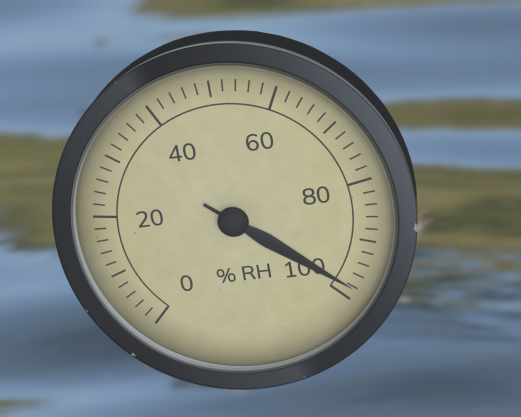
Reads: 98; %
